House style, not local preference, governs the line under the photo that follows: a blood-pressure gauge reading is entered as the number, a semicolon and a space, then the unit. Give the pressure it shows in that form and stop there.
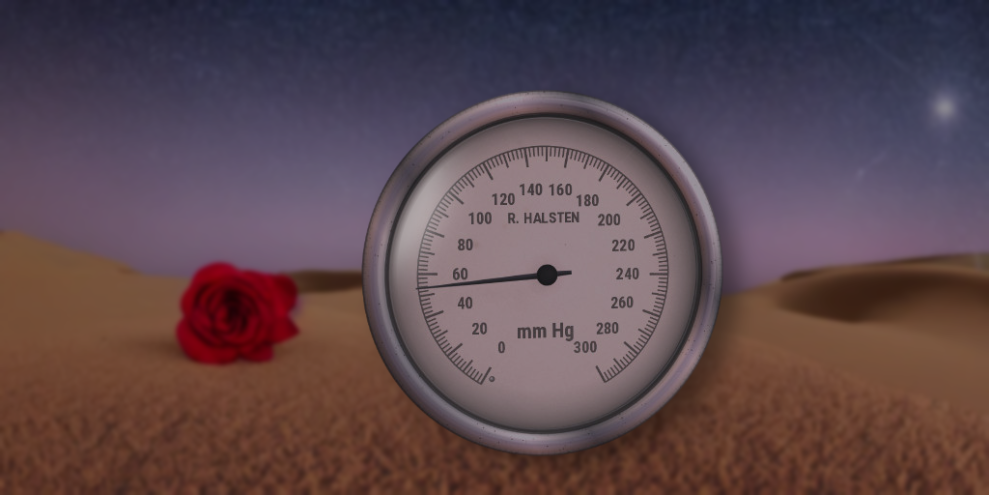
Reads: 54; mmHg
